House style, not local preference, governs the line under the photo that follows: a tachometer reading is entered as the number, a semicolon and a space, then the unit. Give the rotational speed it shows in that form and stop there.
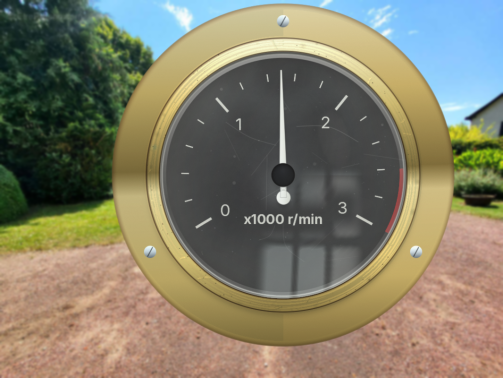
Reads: 1500; rpm
